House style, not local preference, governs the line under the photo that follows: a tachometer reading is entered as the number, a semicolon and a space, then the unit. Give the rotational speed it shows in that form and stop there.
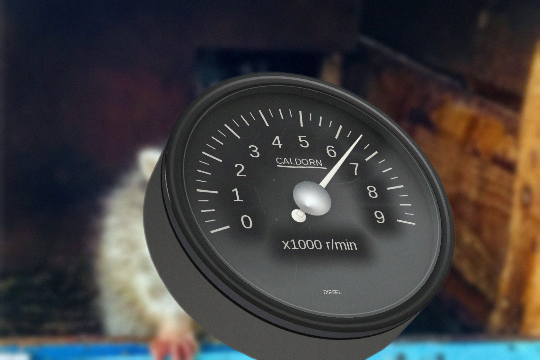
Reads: 6500; rpm
